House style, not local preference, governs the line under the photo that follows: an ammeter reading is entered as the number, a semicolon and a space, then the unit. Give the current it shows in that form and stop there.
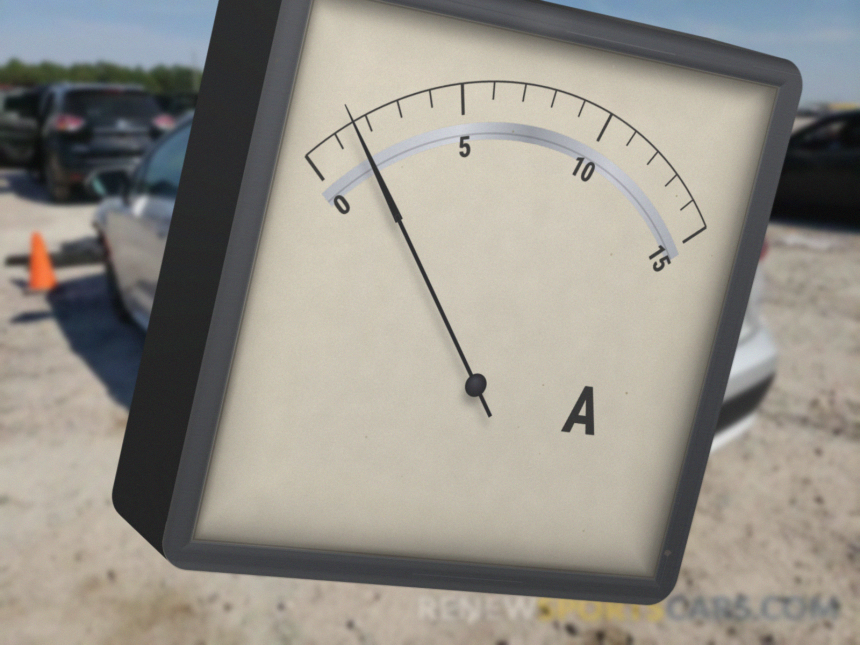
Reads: 1.5; A
